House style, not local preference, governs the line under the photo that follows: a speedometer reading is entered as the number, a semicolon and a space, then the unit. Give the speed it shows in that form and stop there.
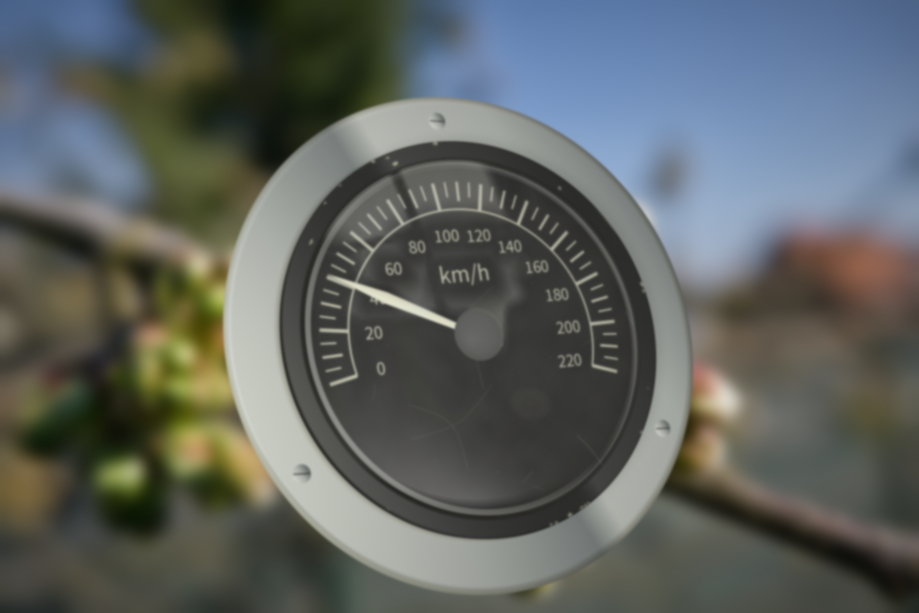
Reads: 40; km/h
